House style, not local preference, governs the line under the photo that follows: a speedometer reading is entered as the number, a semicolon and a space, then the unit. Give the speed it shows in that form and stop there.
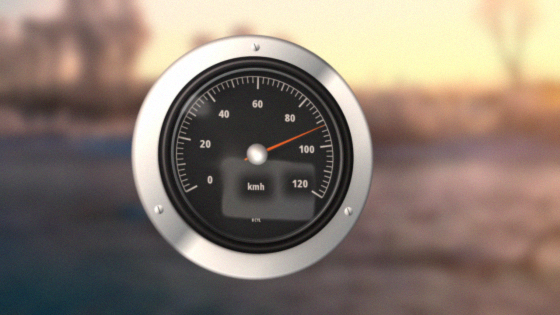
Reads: 92; km/h
